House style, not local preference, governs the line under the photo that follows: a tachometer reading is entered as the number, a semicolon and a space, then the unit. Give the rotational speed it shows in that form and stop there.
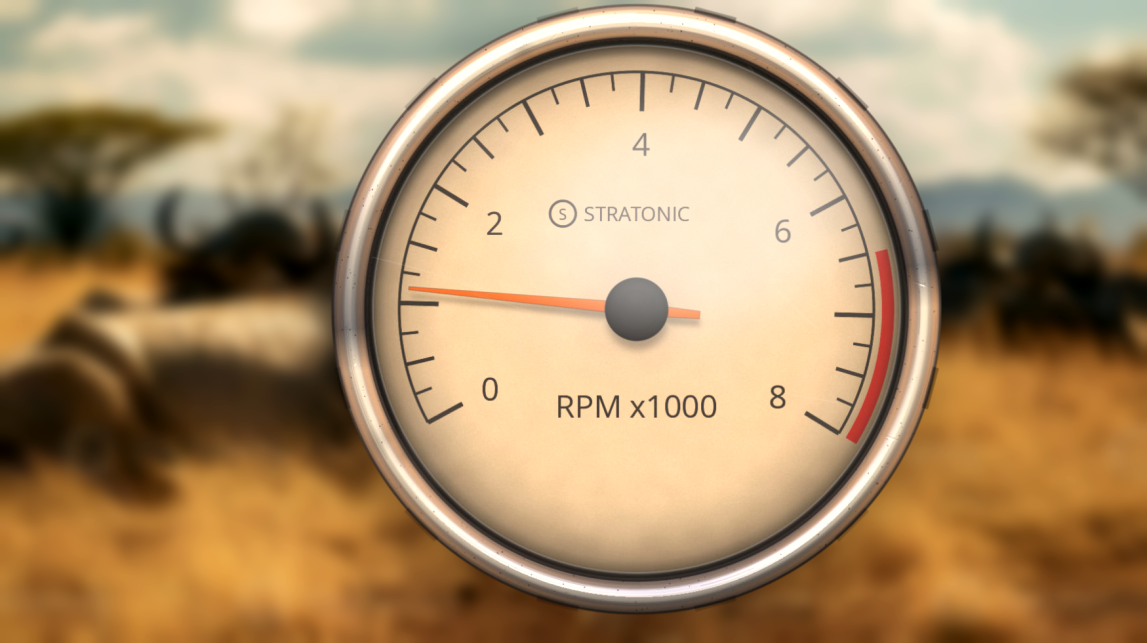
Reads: 1125; rpm
